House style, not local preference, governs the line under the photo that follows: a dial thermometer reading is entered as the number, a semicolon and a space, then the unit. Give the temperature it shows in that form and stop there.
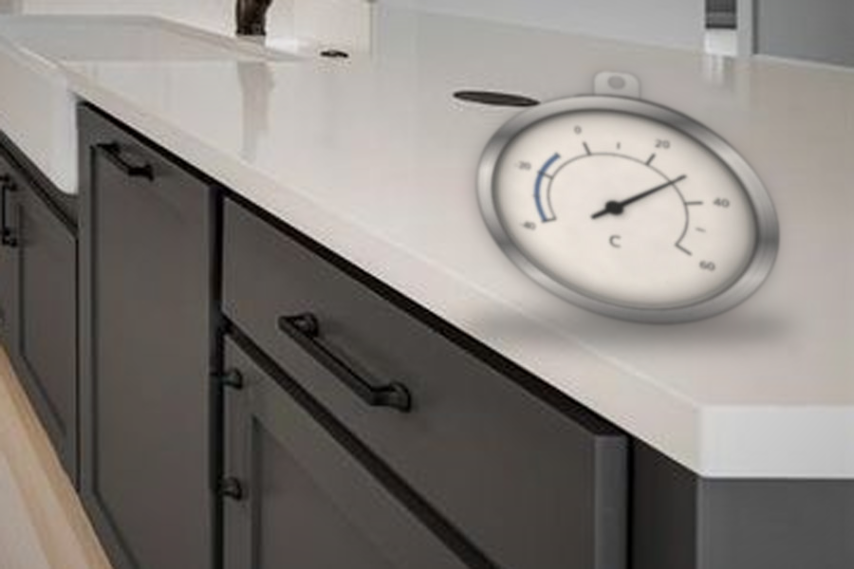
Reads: 30; °C
